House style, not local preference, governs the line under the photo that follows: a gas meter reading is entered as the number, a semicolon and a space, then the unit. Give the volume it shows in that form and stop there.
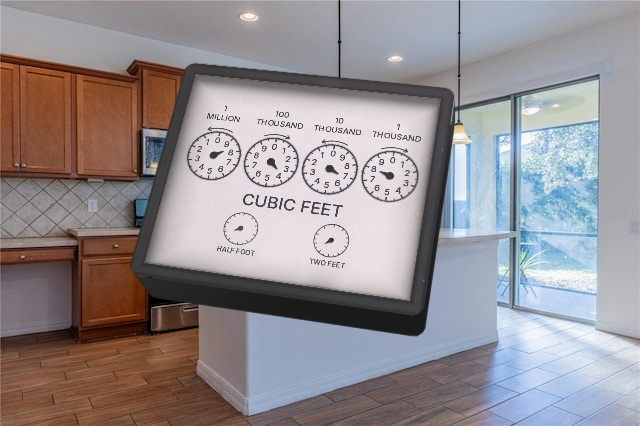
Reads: 836800; ft³
